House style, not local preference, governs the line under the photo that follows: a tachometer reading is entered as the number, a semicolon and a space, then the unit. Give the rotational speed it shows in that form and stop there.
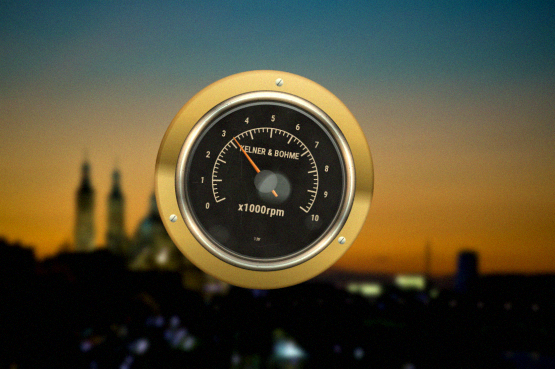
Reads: 3200; rpm
